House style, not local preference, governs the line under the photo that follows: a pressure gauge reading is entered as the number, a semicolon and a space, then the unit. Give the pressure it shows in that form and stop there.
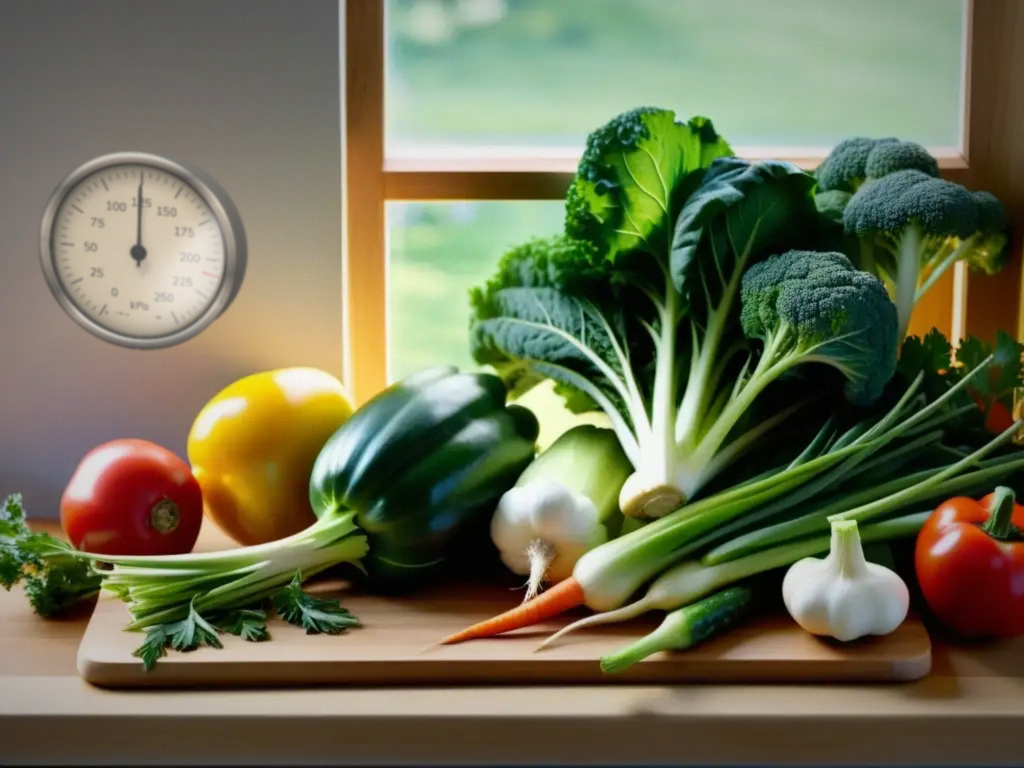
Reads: 125; kPa
